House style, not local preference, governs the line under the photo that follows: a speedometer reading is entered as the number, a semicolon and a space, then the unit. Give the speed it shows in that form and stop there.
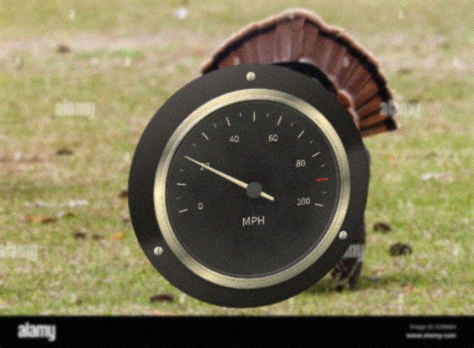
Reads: 20; mph
